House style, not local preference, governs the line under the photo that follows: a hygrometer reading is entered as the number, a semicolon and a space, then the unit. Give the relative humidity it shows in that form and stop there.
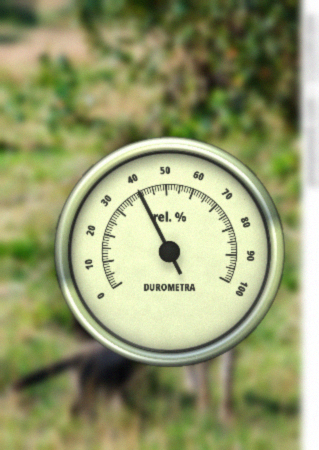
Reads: 40; %
